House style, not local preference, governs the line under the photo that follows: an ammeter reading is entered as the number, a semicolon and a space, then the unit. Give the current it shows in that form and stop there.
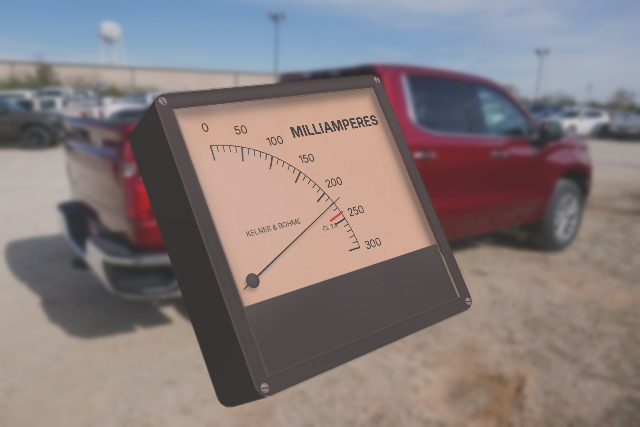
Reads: 220; mA
